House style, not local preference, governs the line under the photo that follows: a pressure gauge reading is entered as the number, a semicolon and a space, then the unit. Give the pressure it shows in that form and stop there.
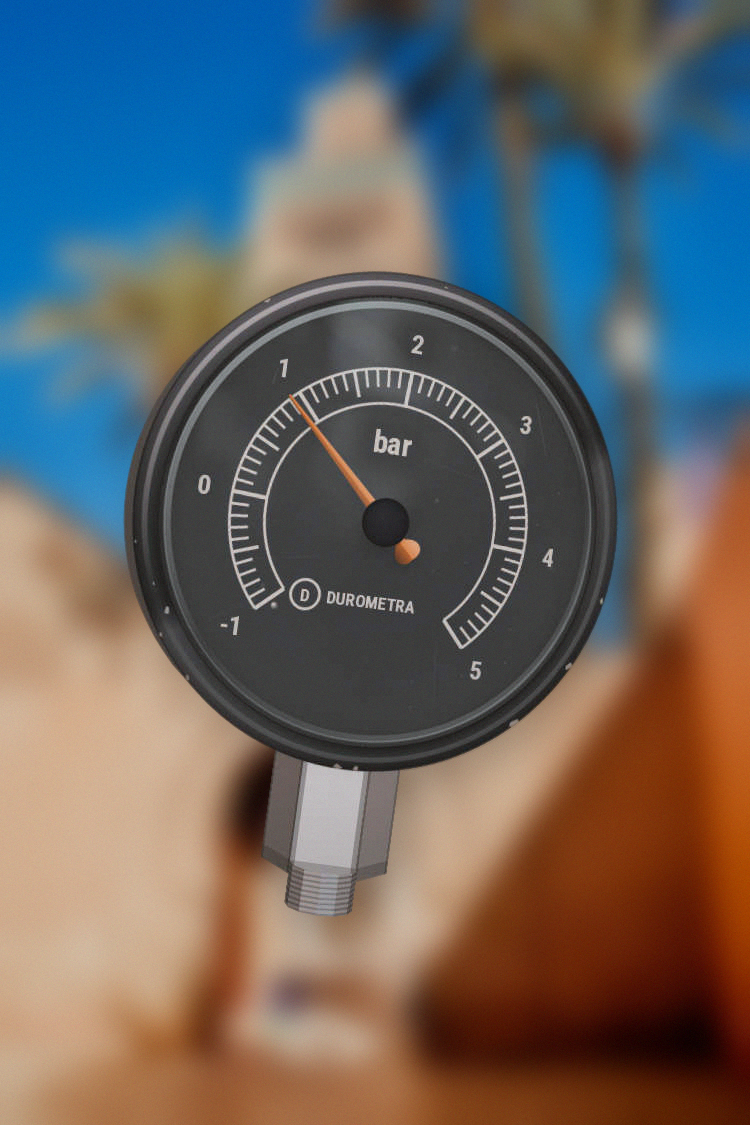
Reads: 0.9; bar
